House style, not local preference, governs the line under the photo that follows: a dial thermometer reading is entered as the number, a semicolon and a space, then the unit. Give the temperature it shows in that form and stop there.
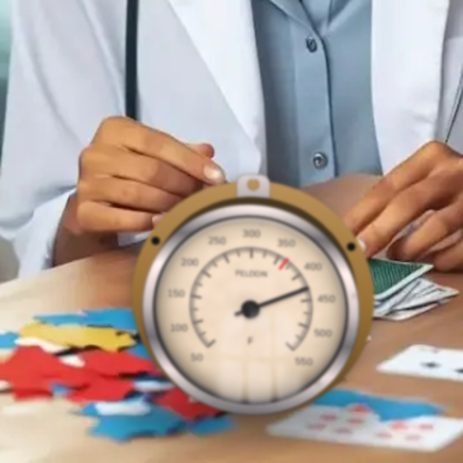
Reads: 425; °F
